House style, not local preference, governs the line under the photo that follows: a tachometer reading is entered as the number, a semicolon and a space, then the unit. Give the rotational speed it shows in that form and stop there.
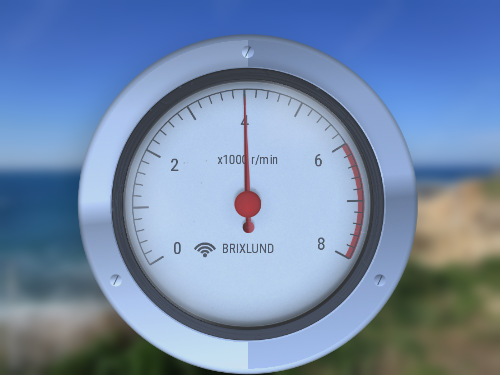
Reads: 4000; rpm
